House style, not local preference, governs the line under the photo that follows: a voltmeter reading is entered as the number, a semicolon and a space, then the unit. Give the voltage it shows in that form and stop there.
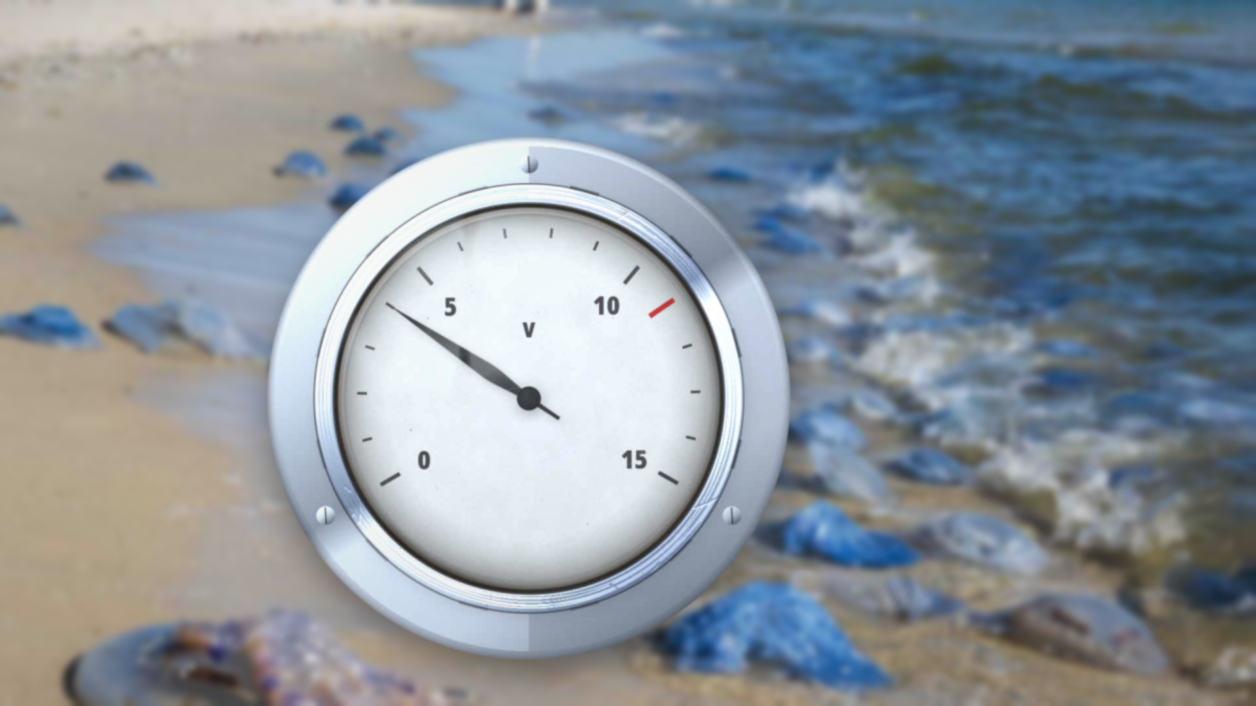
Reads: 4; V
